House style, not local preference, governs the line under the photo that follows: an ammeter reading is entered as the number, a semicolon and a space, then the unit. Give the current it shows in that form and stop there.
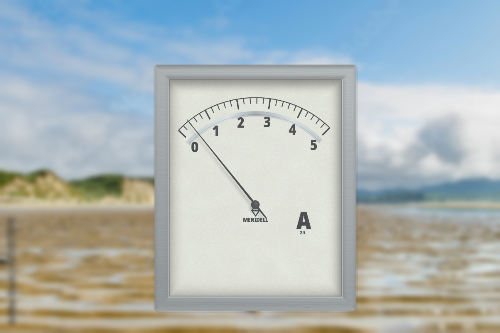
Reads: 0.4; A
